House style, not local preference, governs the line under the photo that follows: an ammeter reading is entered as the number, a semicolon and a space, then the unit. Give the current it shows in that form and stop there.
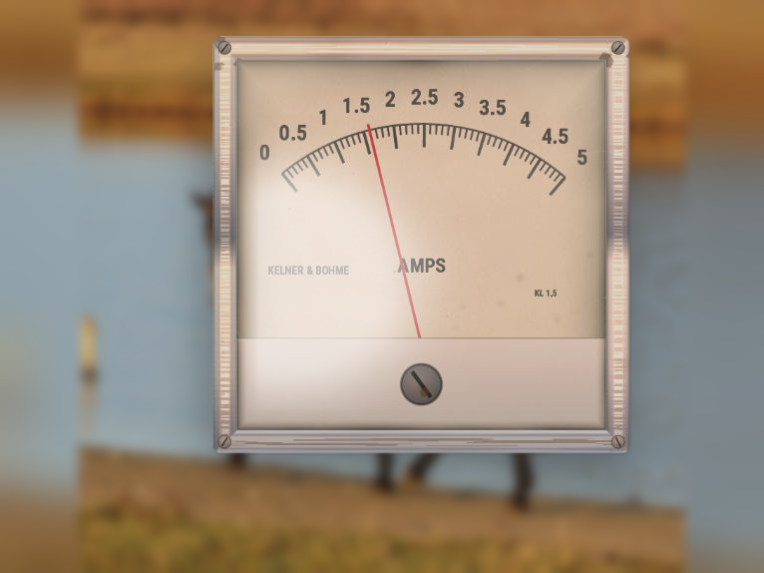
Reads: 1.6; A
